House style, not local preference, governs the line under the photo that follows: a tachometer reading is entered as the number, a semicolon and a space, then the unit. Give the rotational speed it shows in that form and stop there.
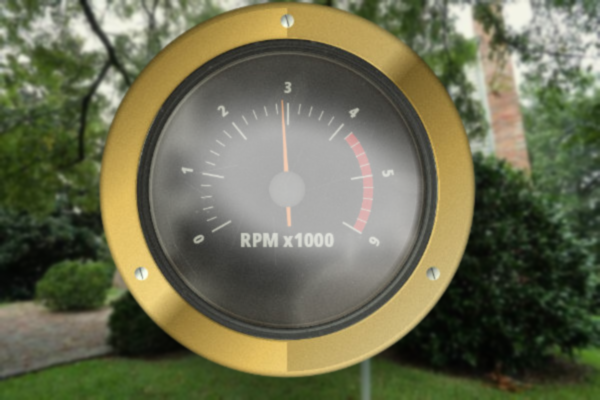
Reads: 2900; rpm
